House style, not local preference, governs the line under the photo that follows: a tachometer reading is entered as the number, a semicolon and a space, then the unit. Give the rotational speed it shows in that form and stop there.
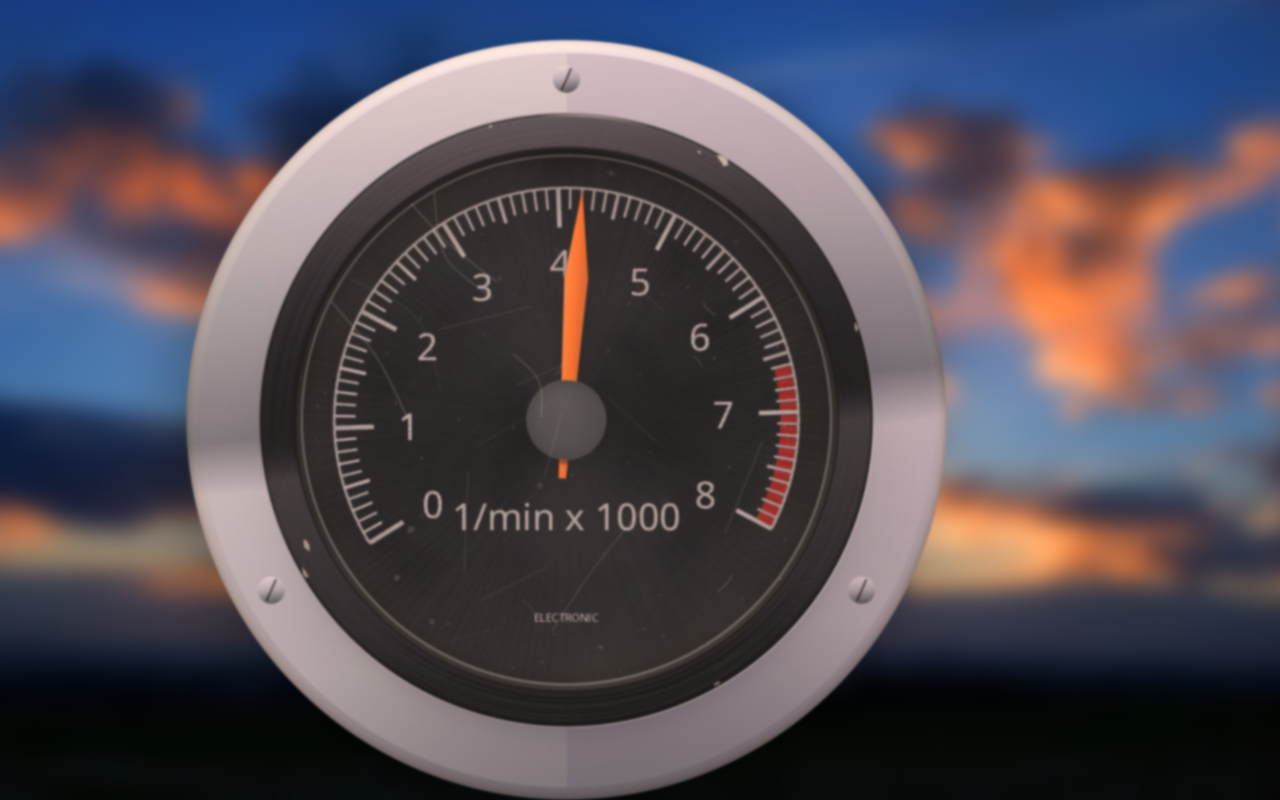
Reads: 4200; rpm
